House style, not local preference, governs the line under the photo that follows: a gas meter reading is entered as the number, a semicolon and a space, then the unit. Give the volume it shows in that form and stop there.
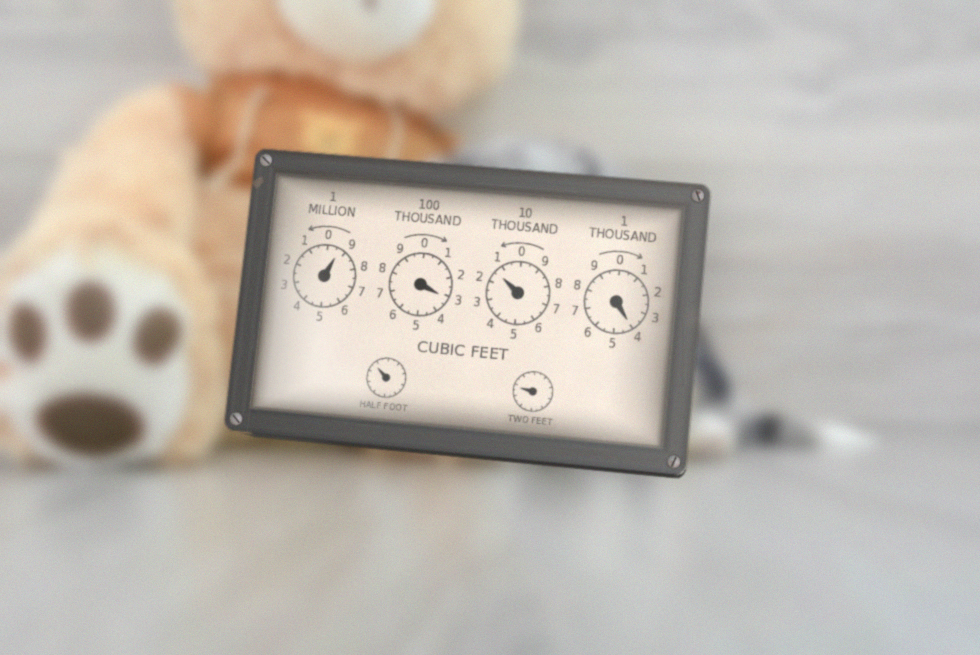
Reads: 931400; ft³
